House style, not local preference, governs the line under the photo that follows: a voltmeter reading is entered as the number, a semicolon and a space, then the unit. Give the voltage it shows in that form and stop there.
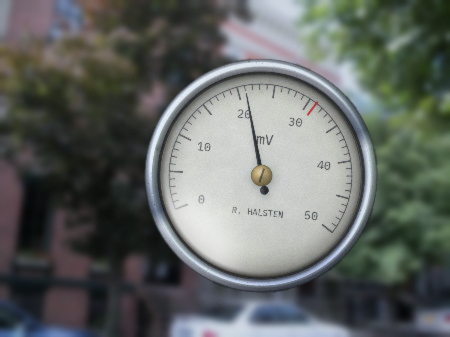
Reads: 21; mV
